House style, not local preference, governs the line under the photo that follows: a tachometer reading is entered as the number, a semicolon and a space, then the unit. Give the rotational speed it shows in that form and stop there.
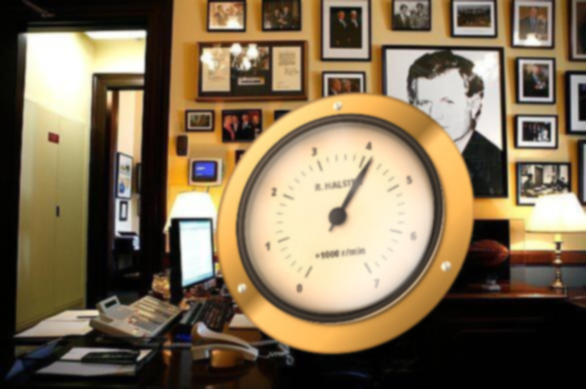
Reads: 4200; rpm
